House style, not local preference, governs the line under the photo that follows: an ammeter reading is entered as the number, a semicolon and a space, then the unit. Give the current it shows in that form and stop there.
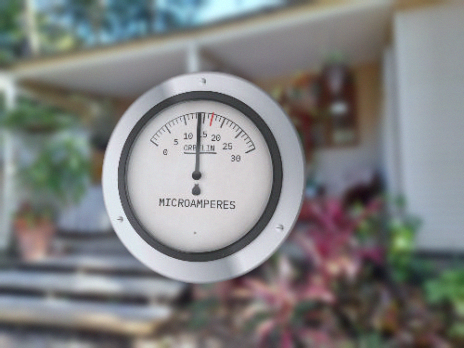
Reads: 14; µA
